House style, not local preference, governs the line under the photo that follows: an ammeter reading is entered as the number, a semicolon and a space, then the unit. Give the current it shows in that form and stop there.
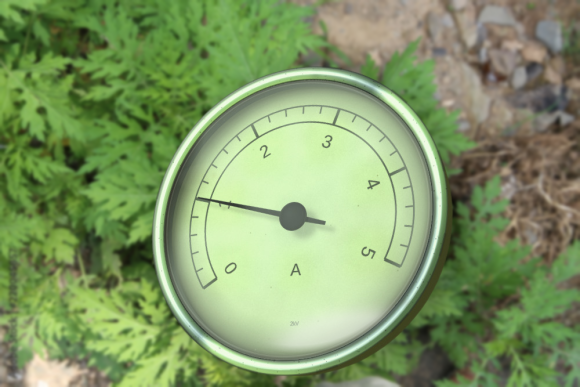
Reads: 1; A
